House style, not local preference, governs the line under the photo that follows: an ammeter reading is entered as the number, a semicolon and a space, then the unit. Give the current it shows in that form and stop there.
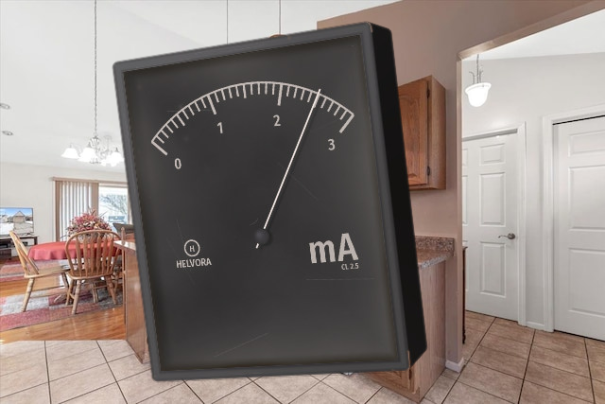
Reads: 2.5; mA
